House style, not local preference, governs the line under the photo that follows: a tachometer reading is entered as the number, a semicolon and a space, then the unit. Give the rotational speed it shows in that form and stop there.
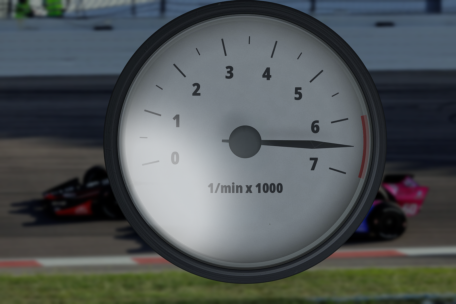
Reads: 6500; rpm
